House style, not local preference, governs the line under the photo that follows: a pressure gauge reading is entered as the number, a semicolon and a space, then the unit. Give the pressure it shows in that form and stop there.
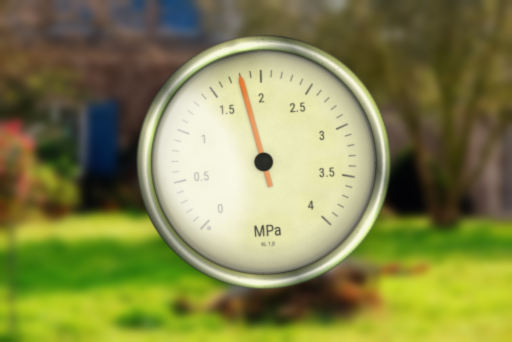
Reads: 1.8; MPa
